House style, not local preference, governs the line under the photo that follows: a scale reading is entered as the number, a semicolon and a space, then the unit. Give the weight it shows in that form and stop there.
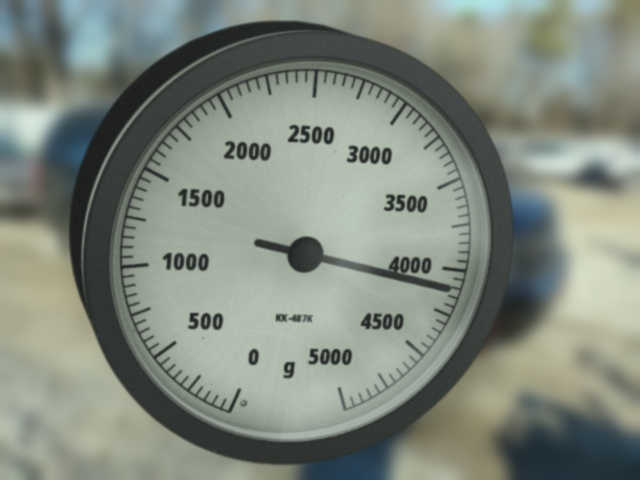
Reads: 4100; g
